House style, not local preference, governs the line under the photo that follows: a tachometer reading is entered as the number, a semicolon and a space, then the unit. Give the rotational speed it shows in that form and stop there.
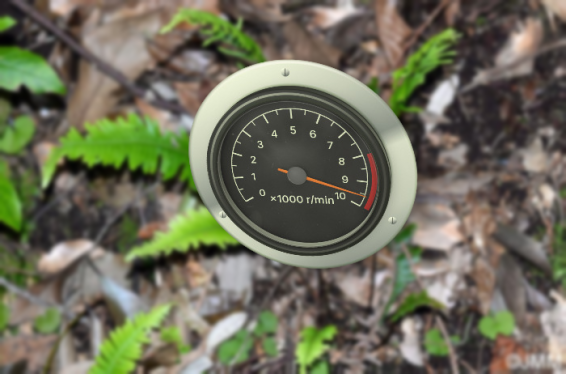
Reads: 9500; rpm
